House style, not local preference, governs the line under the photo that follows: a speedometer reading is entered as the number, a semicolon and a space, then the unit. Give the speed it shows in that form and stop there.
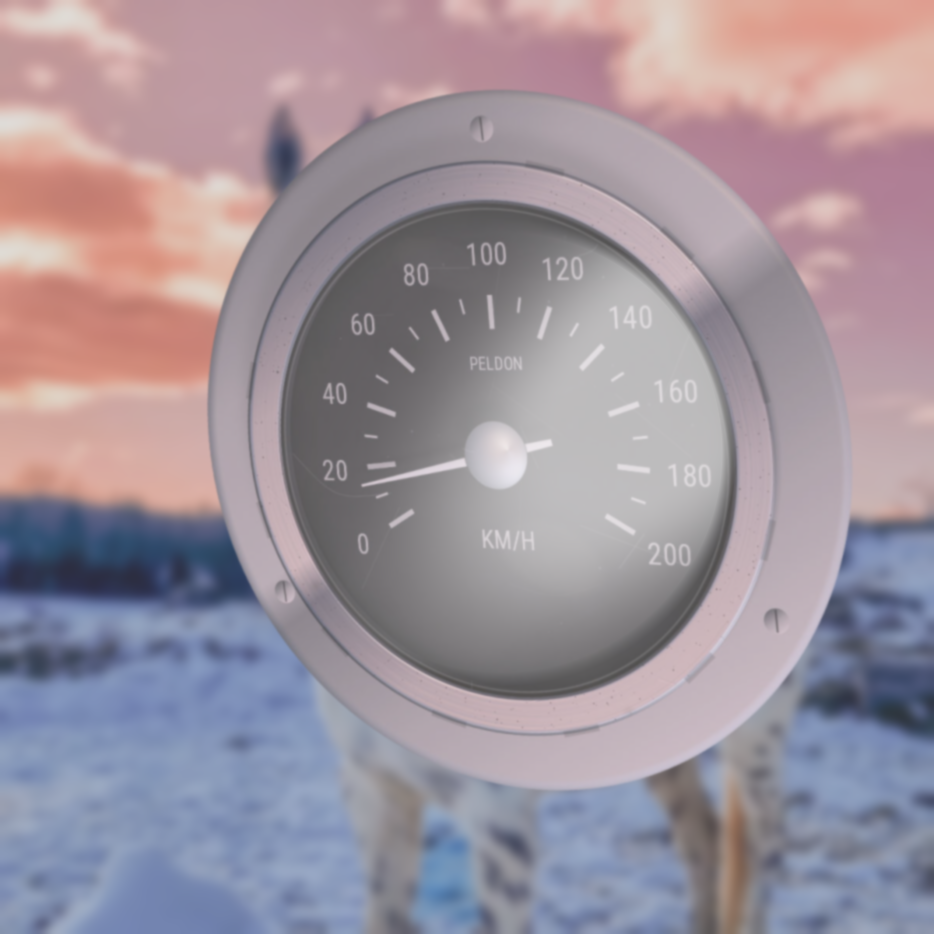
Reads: 15; km/h
